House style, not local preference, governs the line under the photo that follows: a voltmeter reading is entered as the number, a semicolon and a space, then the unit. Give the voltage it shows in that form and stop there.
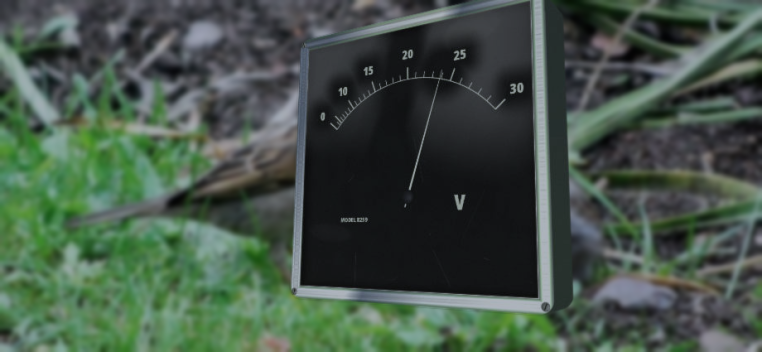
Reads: 24; V
